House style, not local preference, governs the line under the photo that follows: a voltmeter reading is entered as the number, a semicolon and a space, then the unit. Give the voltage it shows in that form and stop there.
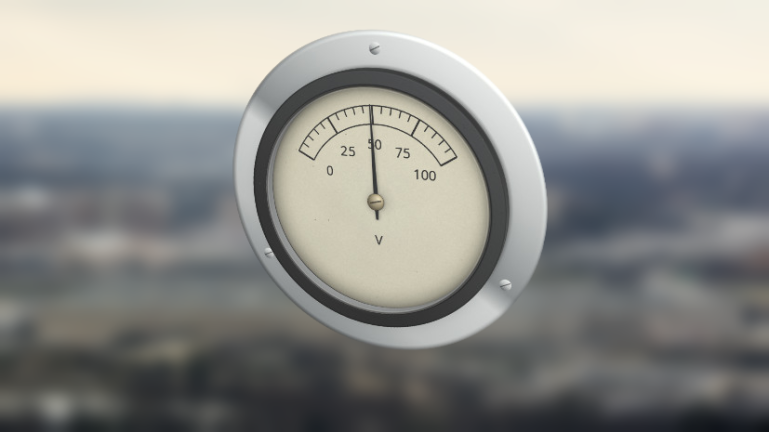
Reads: 50; V
